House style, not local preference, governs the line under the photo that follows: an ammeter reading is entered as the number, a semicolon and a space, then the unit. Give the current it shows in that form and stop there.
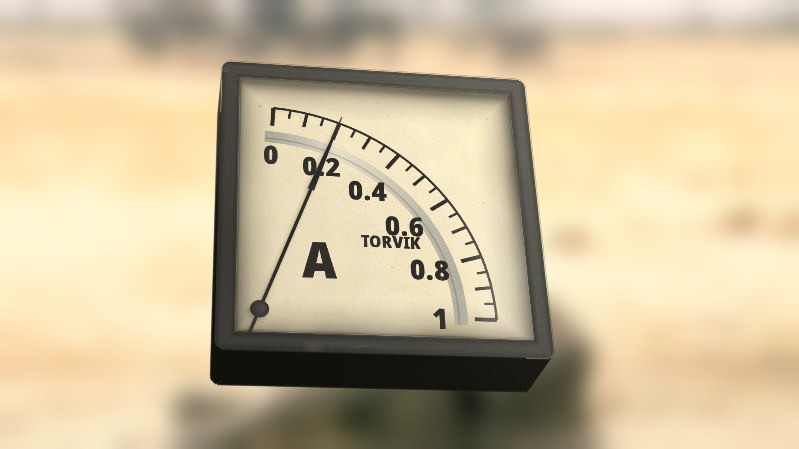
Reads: 0.2; A
